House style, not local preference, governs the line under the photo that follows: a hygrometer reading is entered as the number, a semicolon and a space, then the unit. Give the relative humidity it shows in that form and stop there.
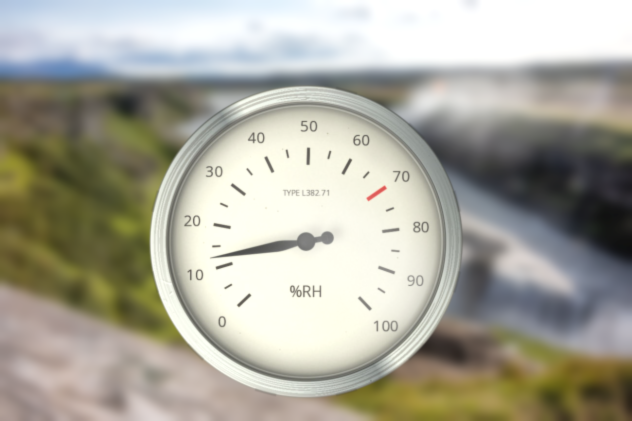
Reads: 12.5; %
